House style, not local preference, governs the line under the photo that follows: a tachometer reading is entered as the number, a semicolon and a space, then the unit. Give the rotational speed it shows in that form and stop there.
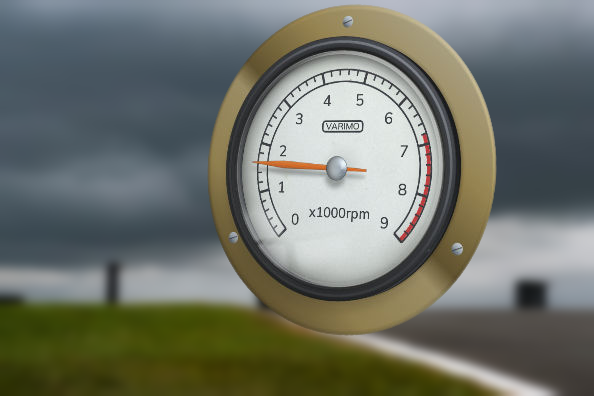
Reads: 1600; rpm
